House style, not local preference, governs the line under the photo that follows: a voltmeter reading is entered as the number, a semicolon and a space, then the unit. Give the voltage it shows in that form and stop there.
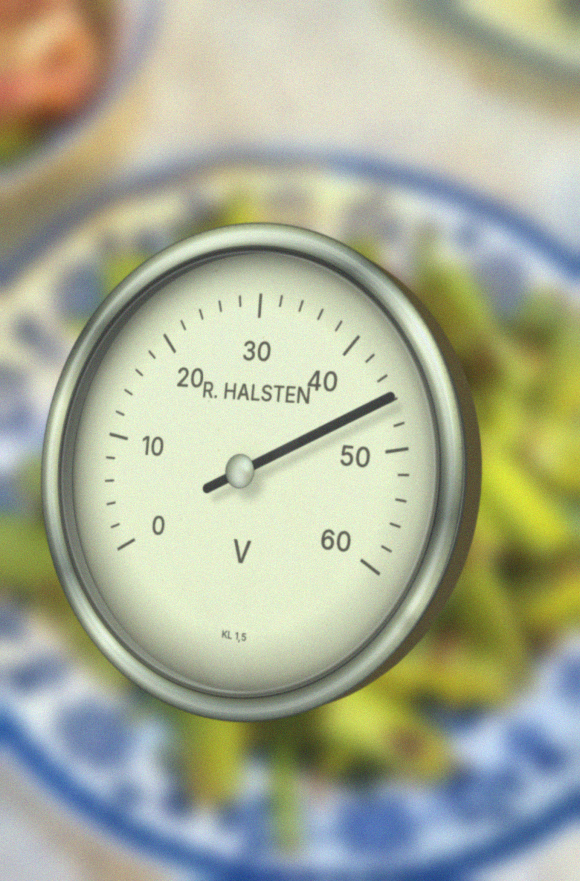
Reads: 46; V
